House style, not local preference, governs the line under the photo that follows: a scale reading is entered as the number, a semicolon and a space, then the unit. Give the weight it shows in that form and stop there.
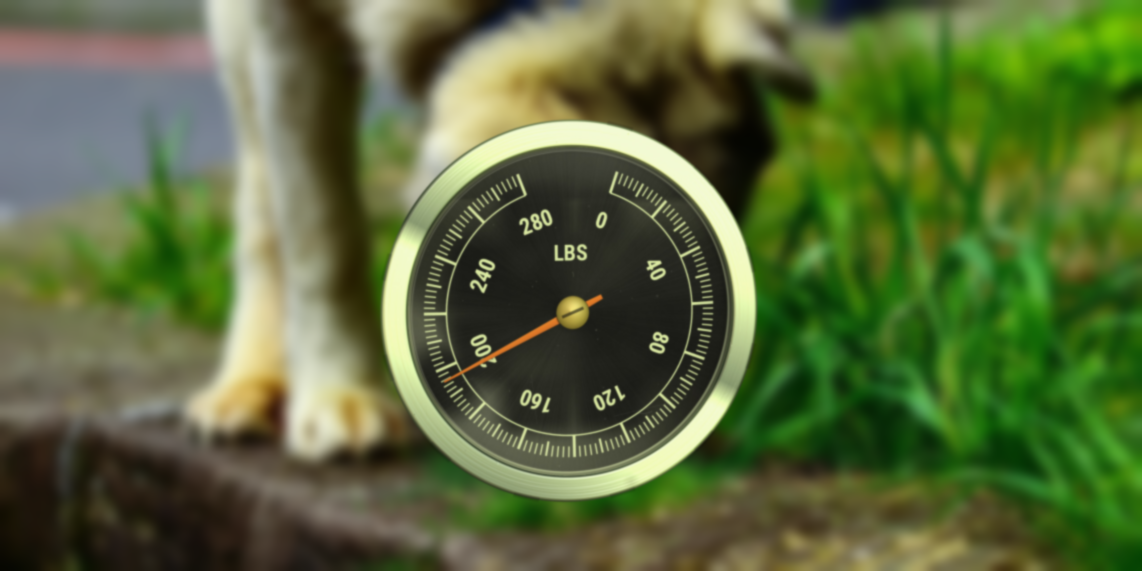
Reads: 196; lb
